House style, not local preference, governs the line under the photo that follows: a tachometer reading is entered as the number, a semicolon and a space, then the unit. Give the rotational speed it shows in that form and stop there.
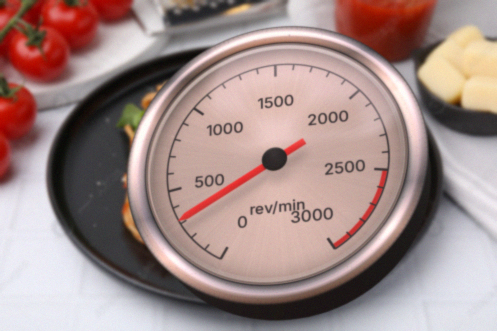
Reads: 300; rpm
